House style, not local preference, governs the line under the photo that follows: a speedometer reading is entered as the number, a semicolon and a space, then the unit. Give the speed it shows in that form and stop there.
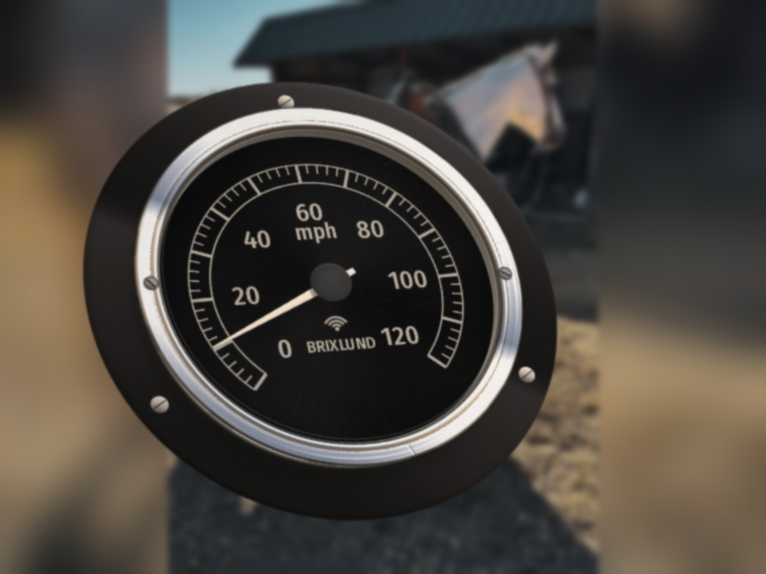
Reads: 10; mph
